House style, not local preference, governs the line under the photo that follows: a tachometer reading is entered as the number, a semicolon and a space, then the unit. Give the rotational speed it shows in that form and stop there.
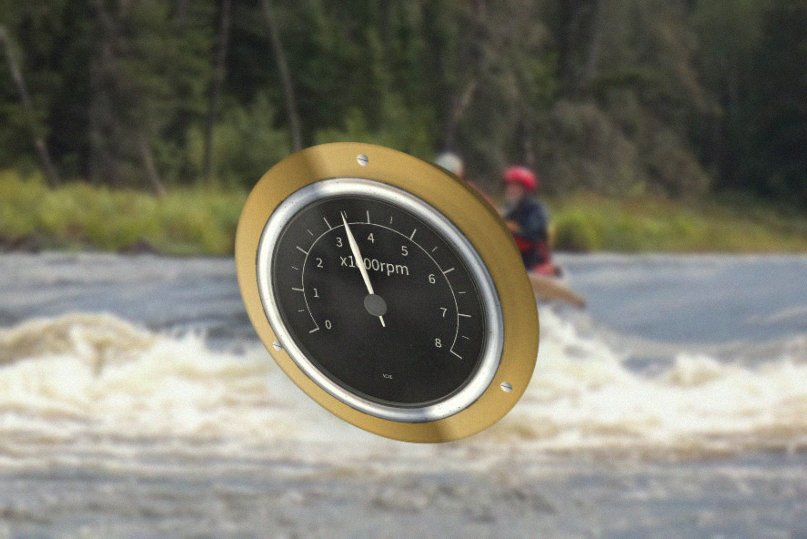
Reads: 3500; rpm
